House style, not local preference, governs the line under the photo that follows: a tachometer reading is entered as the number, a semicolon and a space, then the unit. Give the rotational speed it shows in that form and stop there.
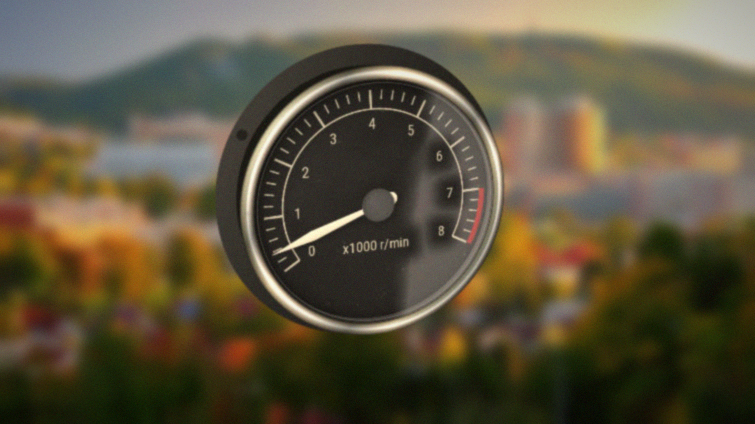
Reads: 400; rpm
